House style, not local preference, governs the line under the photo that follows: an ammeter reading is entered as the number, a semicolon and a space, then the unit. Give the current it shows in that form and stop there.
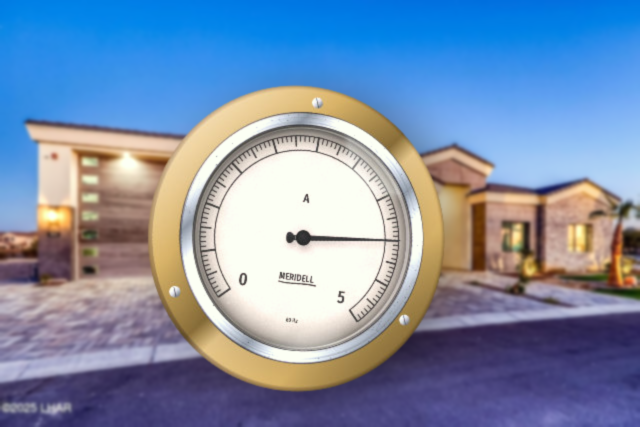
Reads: 4; A
